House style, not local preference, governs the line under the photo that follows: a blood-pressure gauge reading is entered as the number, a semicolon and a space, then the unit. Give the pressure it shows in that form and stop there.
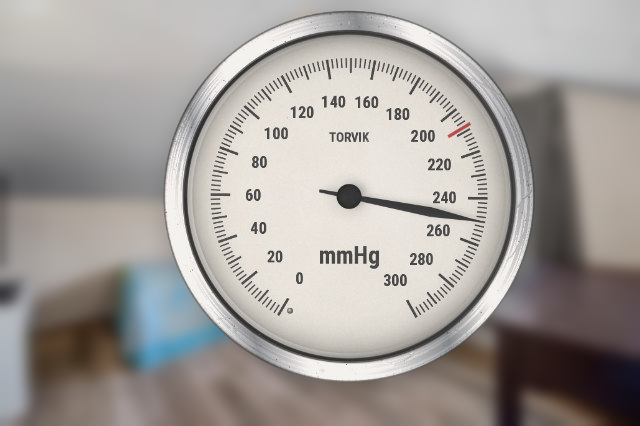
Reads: 250; mmHg
